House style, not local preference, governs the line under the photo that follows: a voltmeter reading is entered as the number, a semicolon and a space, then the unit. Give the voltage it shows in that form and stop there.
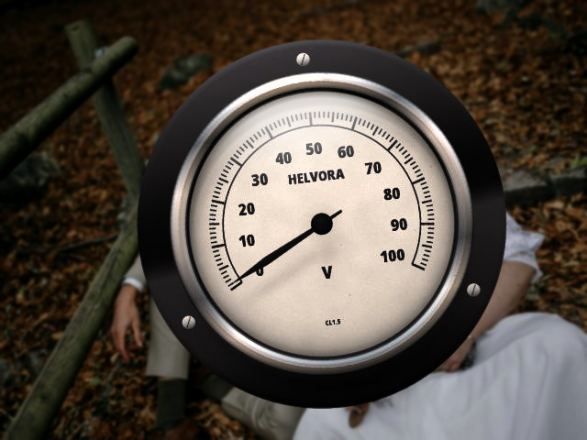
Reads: 1; V
